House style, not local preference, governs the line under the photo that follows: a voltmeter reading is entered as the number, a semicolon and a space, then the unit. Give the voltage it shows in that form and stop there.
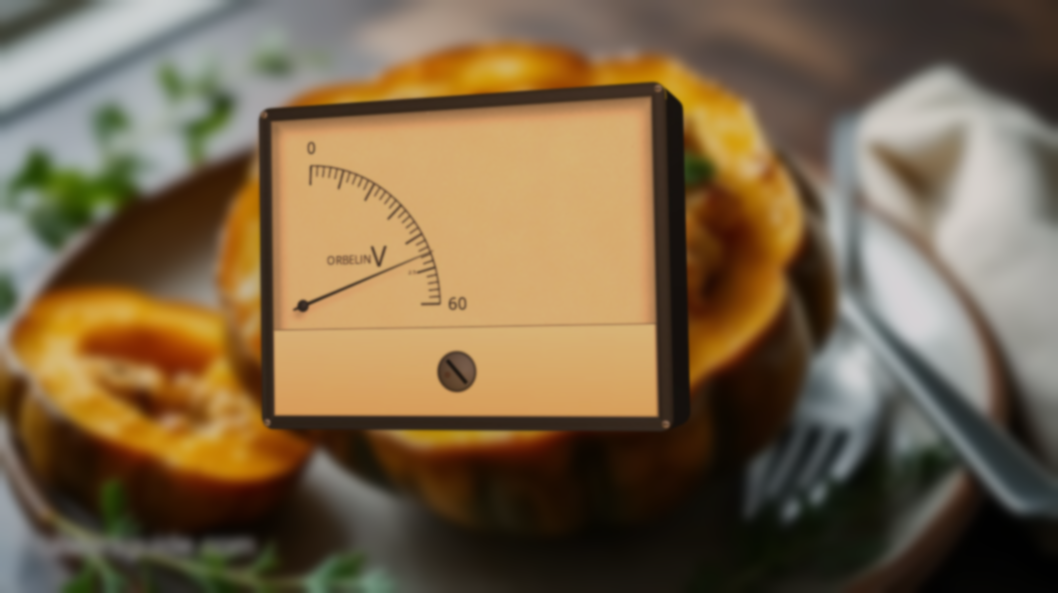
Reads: 46; V
